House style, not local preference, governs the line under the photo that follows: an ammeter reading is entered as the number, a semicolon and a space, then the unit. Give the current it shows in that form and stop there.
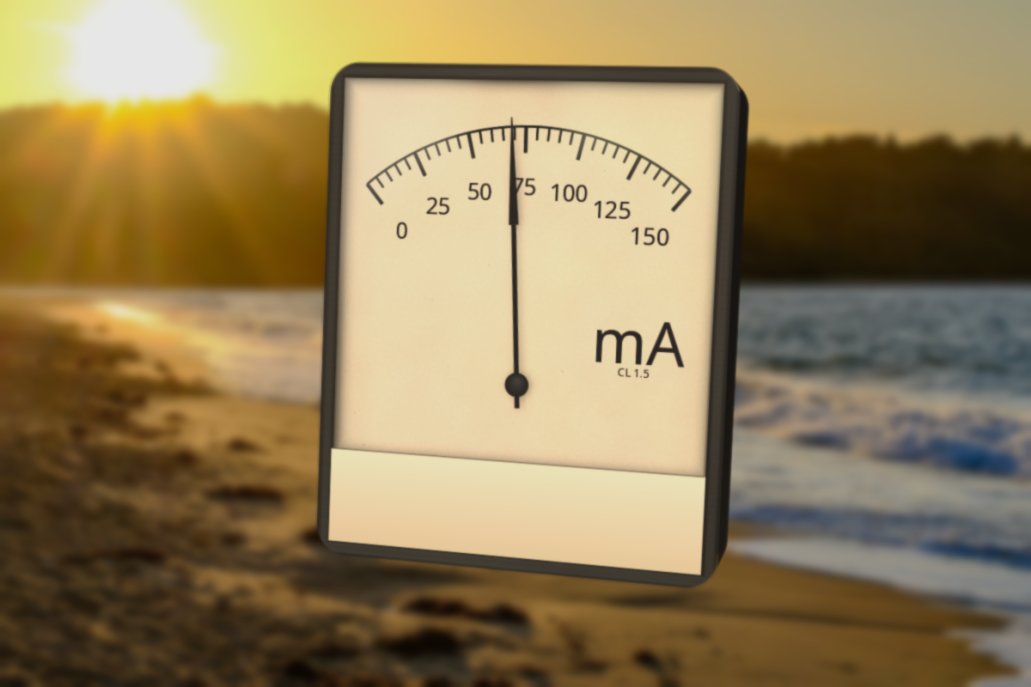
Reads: 70; mA
